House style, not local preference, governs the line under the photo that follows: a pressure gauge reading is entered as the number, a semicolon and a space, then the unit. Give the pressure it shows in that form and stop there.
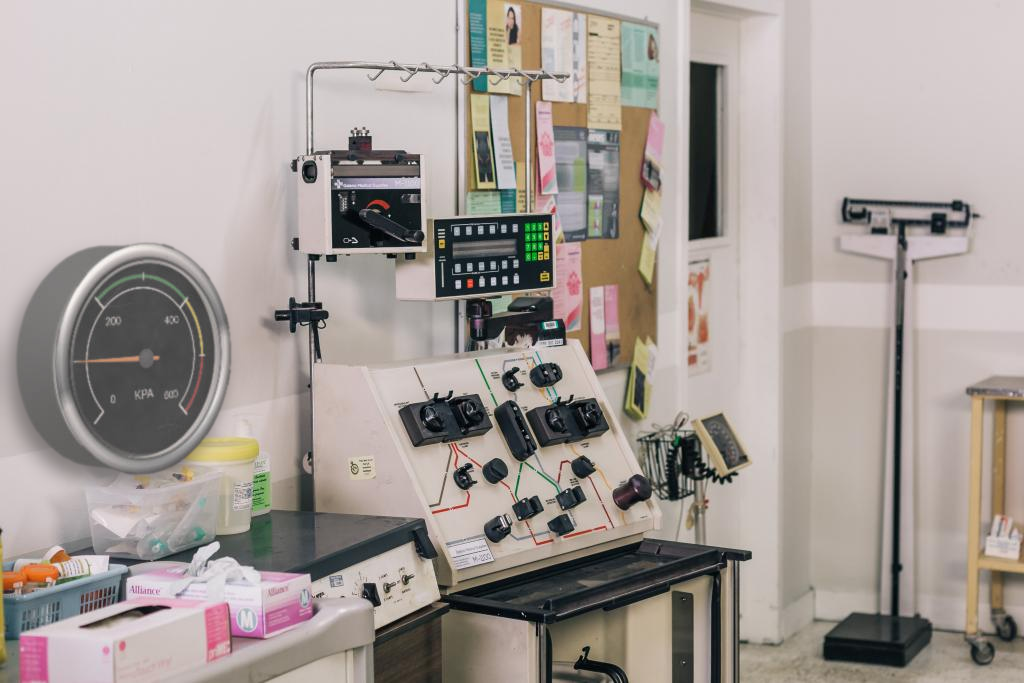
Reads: 100; kPa
